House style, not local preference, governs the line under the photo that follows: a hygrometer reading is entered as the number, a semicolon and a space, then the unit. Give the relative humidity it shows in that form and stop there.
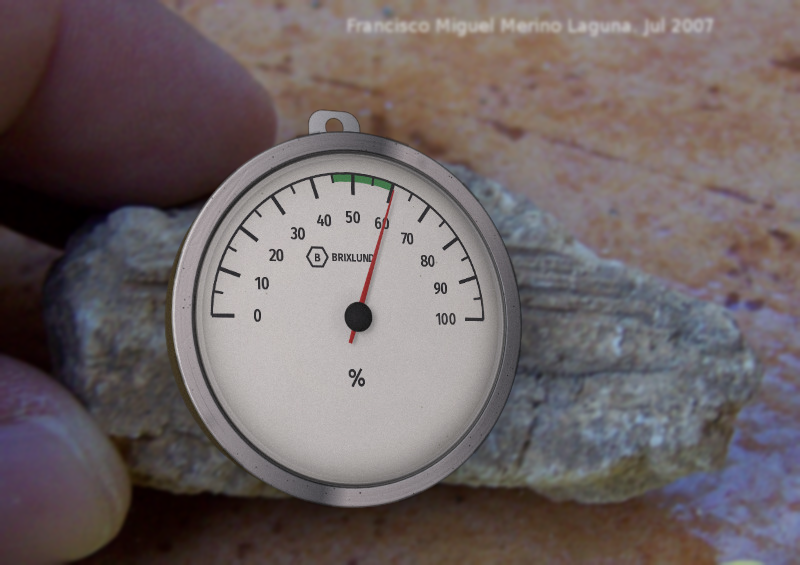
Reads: 60; %
